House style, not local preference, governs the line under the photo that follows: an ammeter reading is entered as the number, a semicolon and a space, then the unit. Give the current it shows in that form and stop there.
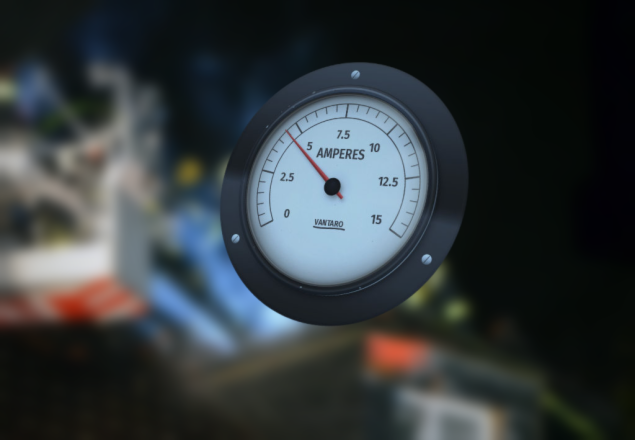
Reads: 4.5; A
